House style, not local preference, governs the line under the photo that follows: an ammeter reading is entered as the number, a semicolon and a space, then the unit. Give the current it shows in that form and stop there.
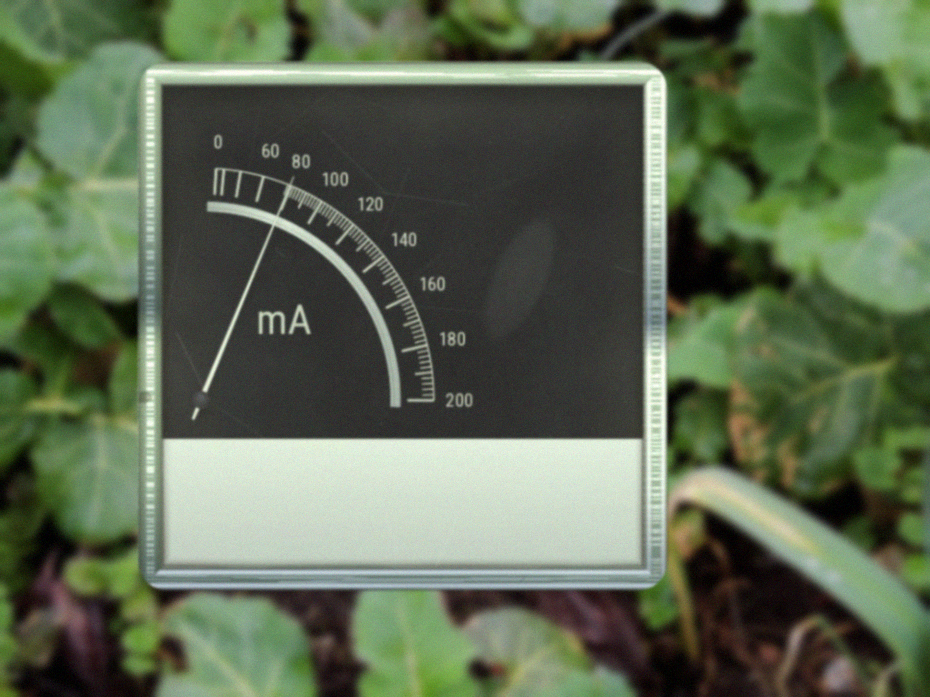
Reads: 80; mA
